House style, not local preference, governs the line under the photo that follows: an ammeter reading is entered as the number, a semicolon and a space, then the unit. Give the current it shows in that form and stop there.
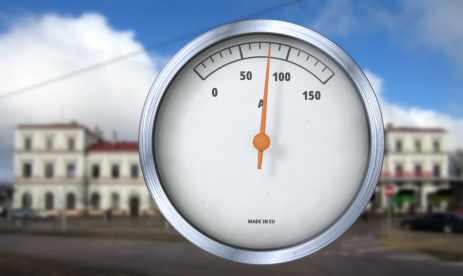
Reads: 80; A
